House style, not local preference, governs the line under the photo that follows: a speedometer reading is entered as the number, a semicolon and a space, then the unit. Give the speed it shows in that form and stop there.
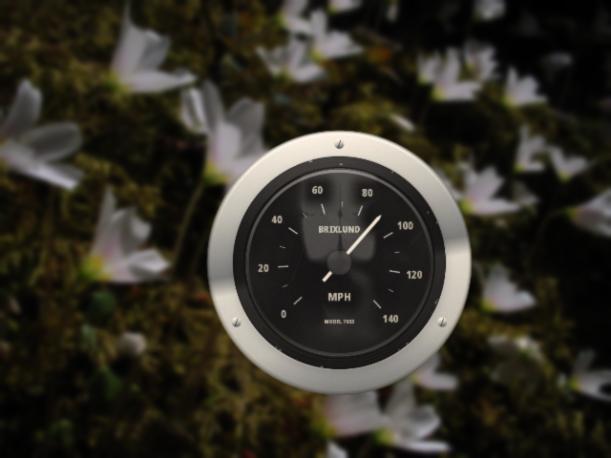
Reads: 90; mph
